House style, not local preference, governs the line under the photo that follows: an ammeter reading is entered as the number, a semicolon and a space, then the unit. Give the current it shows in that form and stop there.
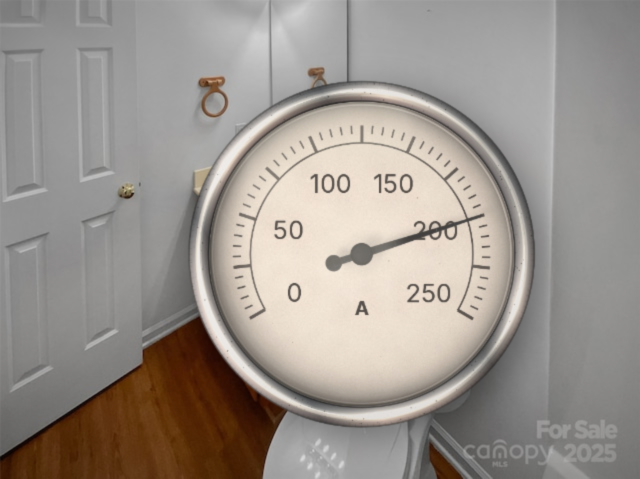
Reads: 200; A
